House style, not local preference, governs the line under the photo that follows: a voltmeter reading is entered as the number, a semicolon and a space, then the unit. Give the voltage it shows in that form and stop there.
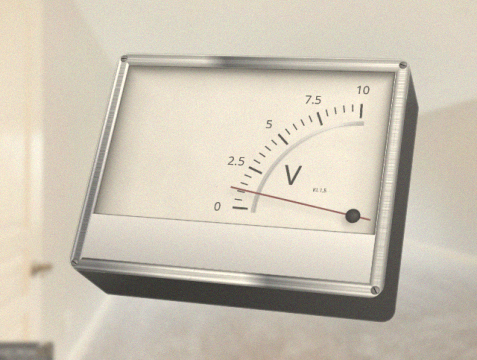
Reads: 1; V
